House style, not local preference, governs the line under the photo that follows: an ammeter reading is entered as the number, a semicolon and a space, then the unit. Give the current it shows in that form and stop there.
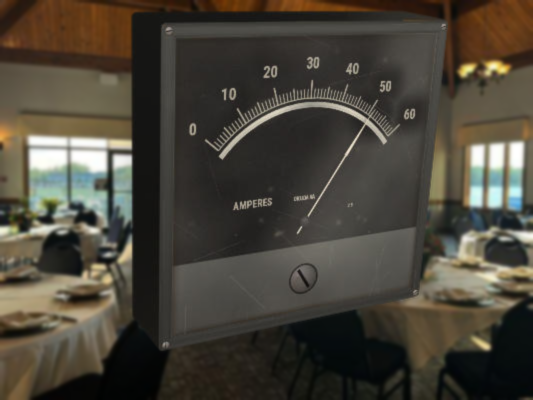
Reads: 50; A
